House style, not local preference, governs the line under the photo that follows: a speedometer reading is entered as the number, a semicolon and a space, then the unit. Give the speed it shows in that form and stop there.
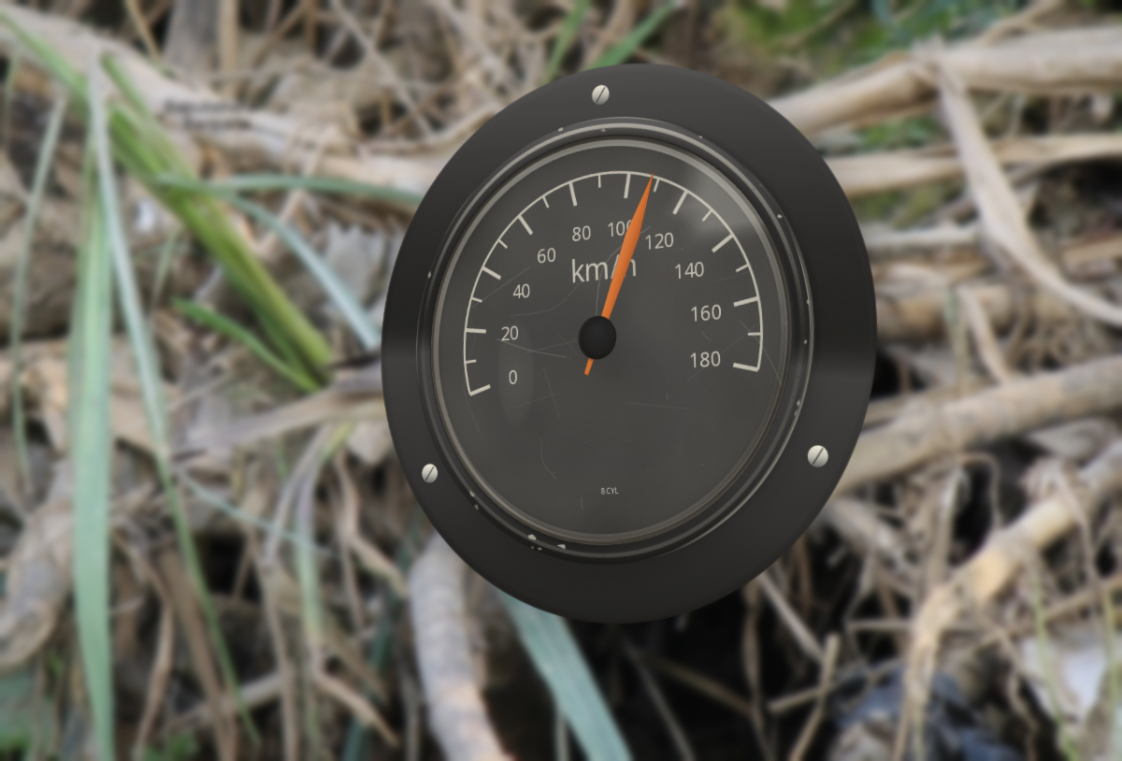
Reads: 110; km/h
